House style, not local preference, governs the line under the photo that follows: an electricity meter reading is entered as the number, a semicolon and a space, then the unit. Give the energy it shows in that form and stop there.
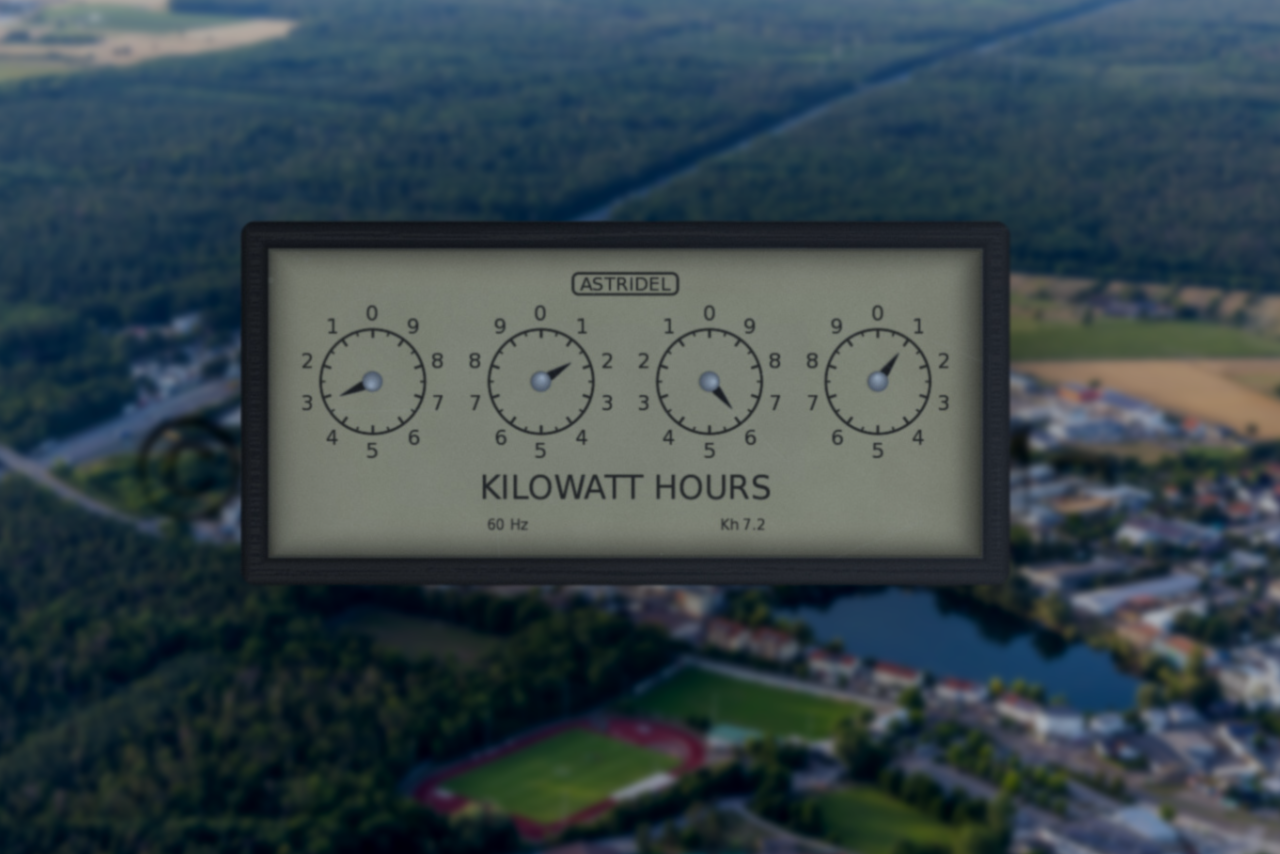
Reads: 3161; kWh
